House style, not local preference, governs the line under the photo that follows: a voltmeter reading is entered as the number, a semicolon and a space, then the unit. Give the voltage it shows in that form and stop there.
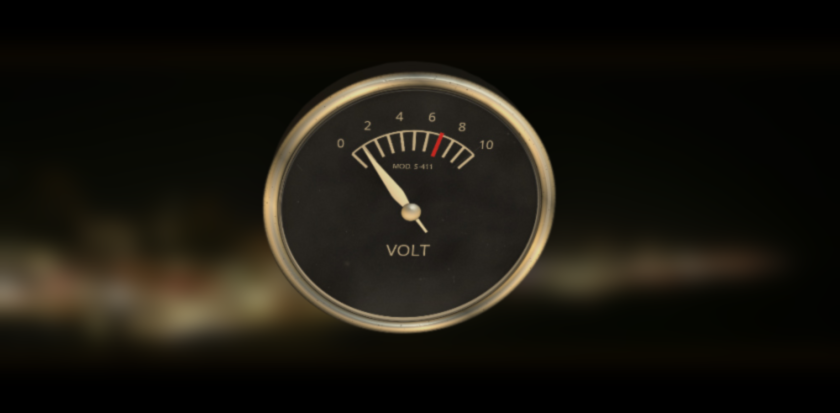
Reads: 1; V
